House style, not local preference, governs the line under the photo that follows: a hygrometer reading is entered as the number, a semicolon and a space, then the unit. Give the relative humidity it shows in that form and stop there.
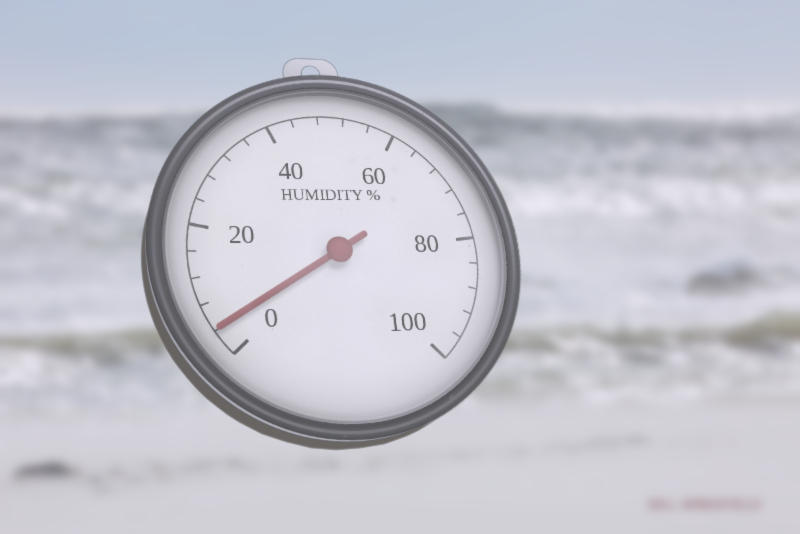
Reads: 4; %
